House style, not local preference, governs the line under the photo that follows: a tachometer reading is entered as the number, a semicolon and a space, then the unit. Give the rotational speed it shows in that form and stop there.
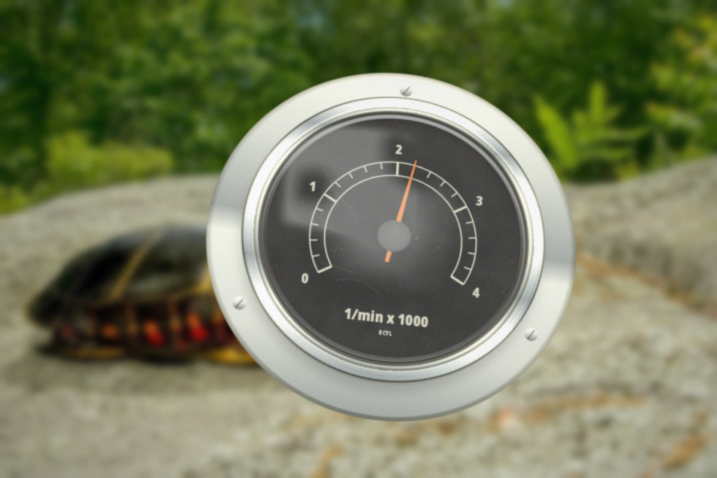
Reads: 2200; rpm
